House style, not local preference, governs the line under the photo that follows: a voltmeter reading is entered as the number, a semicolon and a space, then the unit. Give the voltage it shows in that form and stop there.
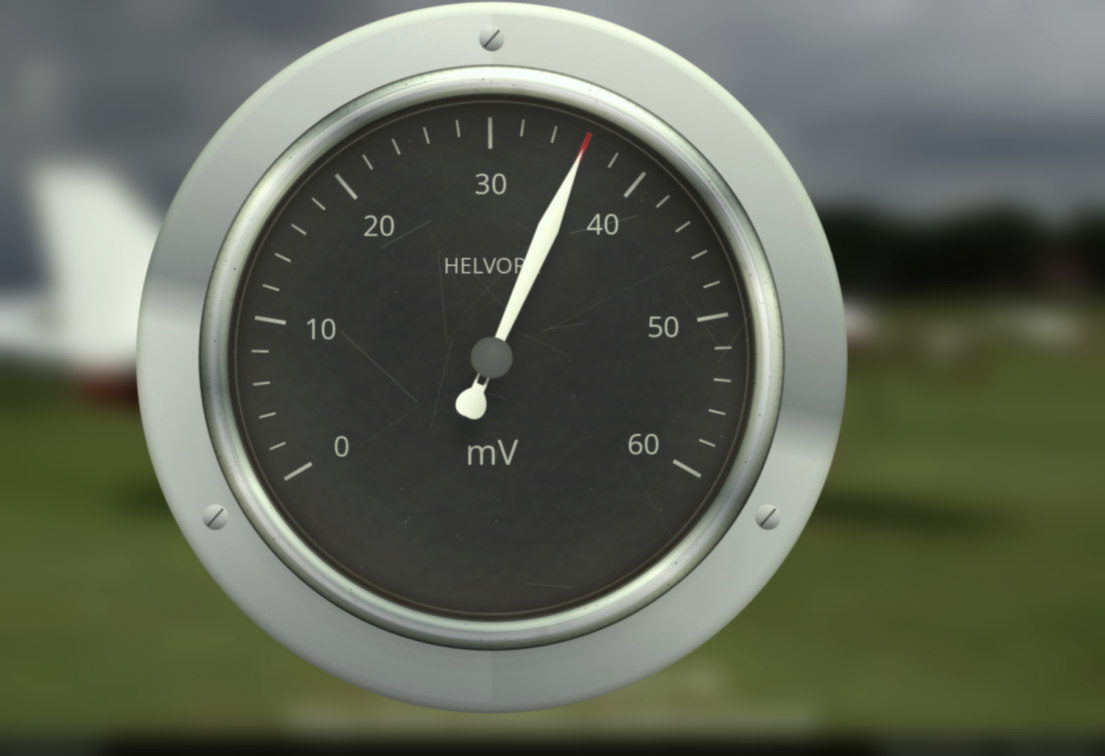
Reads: 36; mV
